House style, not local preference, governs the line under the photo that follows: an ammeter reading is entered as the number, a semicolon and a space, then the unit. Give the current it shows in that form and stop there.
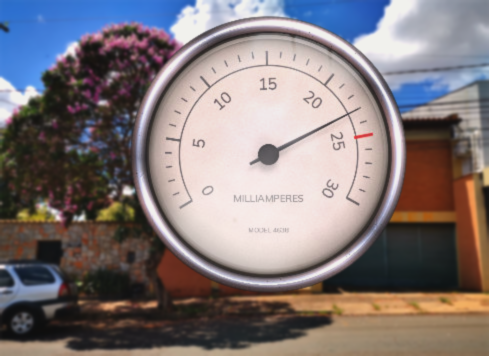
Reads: 23; mA
